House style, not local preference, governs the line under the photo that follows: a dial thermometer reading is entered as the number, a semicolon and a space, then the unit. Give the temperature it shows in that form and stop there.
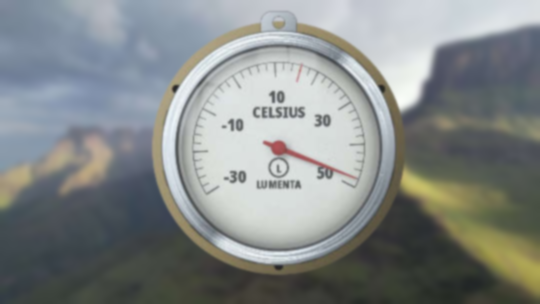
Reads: 48; °C
